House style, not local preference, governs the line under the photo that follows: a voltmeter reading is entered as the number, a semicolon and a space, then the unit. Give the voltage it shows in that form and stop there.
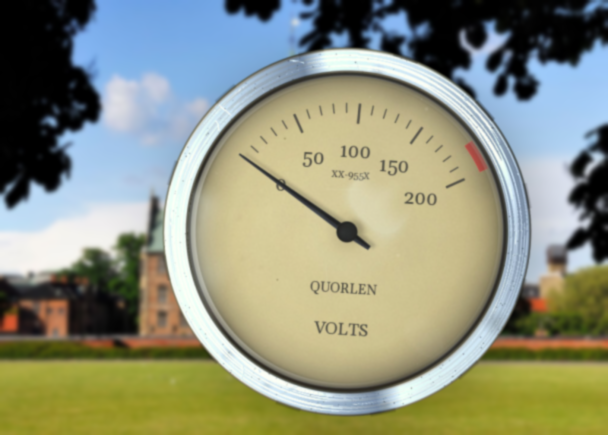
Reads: 0; V
